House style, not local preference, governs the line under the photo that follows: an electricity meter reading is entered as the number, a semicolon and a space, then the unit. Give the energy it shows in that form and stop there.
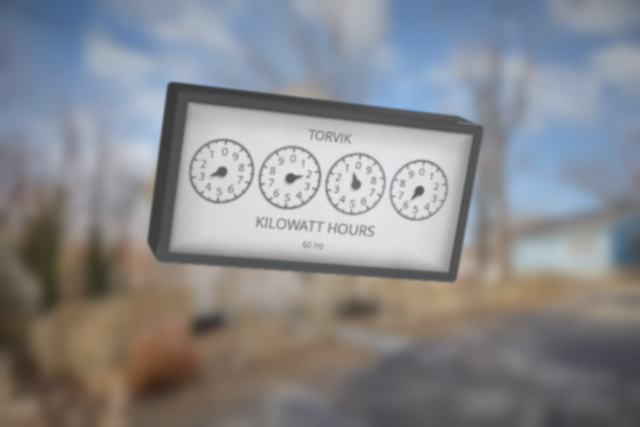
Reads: 3206; kWh
